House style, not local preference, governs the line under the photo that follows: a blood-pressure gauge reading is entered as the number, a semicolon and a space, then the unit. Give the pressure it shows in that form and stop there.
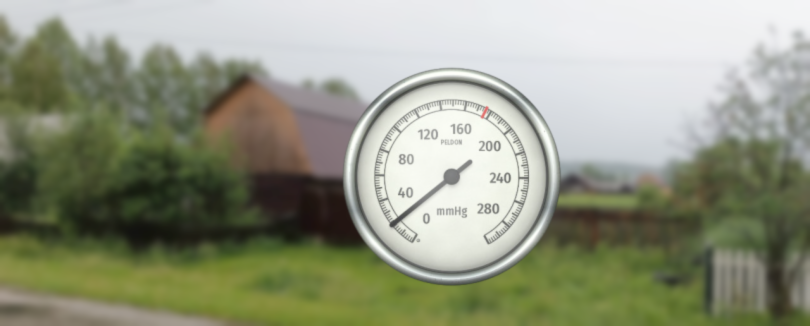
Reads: 20; mmHg
